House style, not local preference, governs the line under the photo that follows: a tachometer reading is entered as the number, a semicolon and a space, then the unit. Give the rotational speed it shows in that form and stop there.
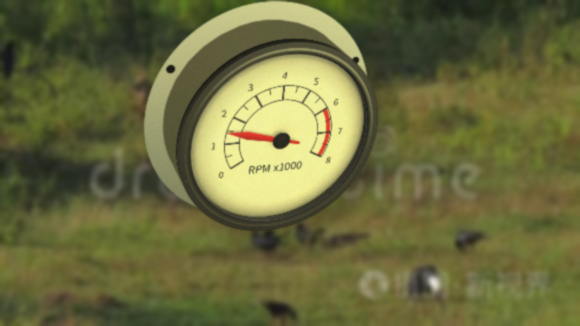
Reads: 1500; rpm
